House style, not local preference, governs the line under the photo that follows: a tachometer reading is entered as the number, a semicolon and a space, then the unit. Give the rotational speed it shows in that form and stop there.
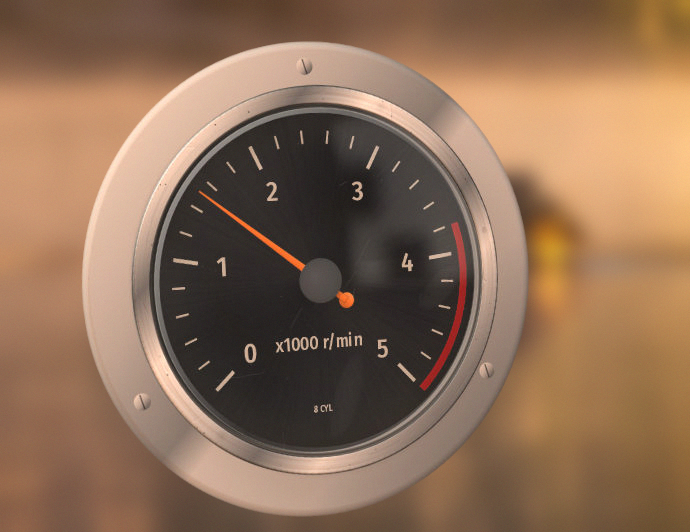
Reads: 1500; rpm
